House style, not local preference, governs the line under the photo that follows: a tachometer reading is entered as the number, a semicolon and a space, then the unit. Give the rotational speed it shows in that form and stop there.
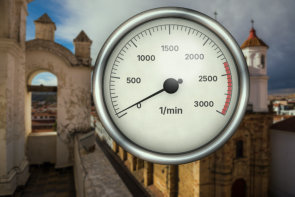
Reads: 50; rpm
